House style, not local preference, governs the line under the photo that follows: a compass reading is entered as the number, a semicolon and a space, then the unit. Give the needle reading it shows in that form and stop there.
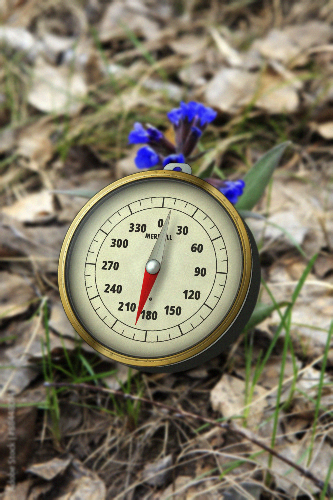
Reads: 190; °
